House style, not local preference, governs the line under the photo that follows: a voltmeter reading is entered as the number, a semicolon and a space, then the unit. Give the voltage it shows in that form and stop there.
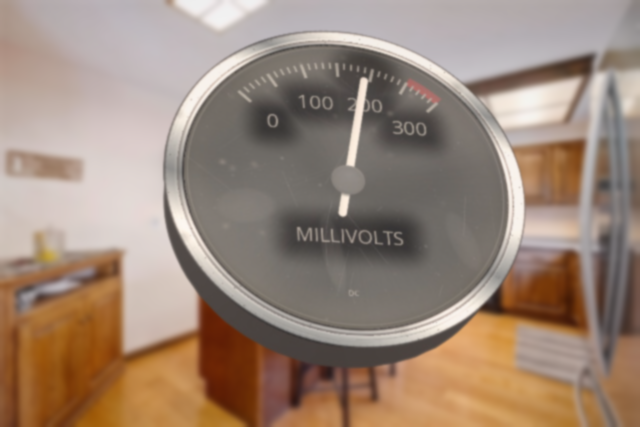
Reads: 190; mV
